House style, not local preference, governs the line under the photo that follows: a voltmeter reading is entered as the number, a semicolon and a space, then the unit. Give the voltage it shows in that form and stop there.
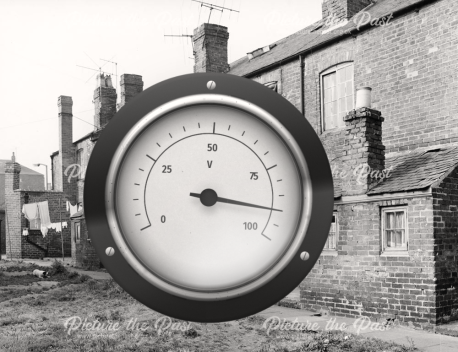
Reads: 90; V
